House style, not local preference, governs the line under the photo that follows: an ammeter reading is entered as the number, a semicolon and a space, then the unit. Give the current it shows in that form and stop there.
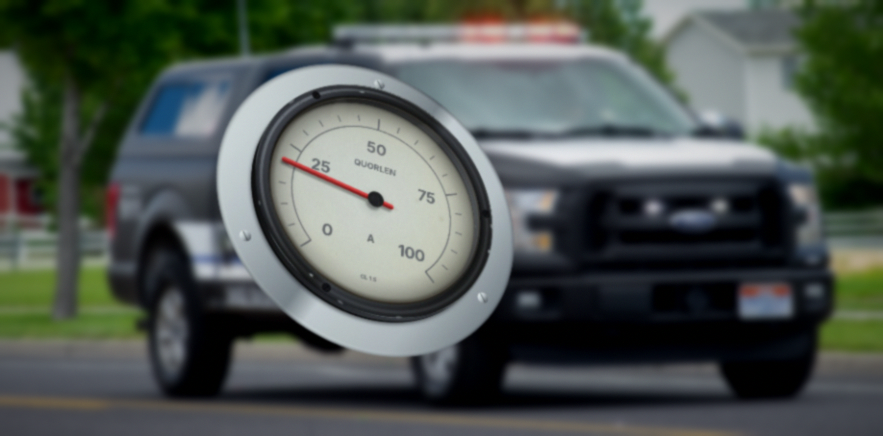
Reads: 20; A
